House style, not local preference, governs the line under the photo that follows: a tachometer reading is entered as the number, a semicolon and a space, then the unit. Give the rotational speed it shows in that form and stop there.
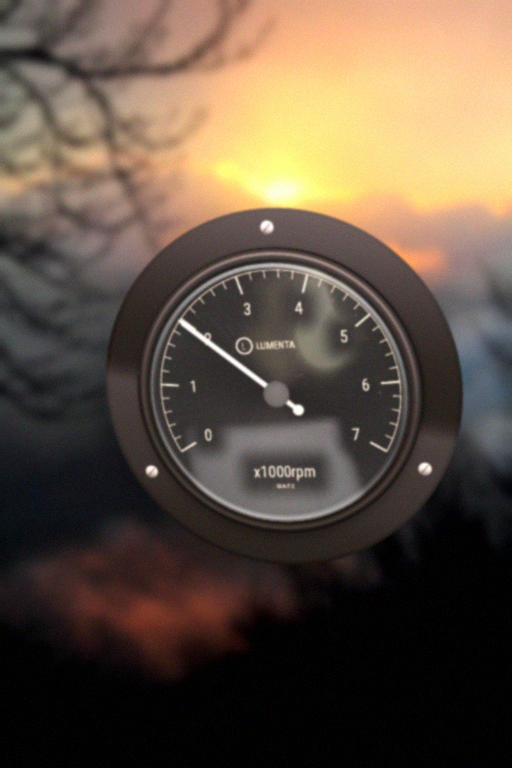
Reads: 2000; rpm
